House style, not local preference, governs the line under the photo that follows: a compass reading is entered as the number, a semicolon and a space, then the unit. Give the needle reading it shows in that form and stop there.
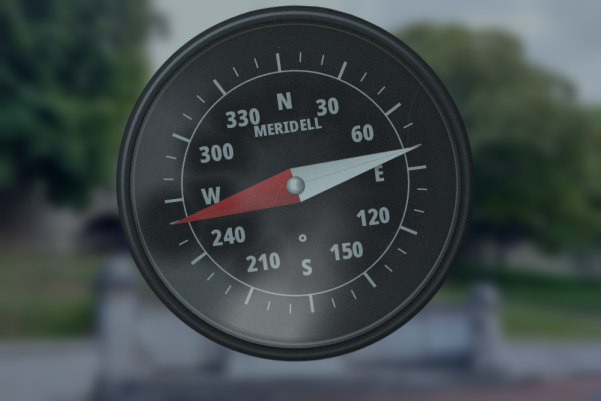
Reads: 260; °
